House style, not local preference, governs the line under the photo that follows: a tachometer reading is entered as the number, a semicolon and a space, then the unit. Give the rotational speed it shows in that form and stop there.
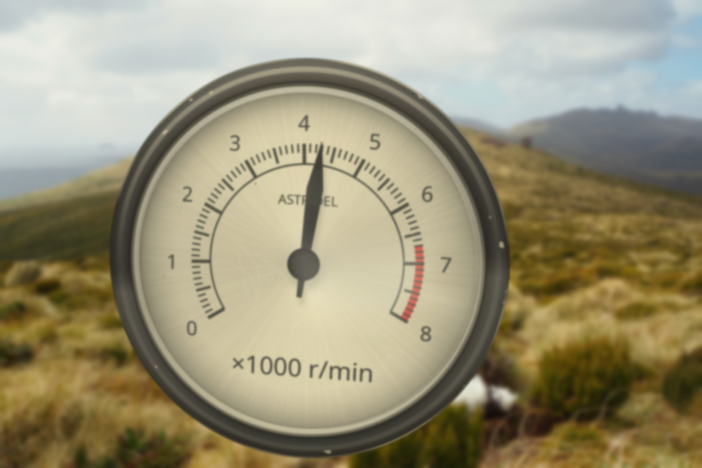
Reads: 4300; rpm
